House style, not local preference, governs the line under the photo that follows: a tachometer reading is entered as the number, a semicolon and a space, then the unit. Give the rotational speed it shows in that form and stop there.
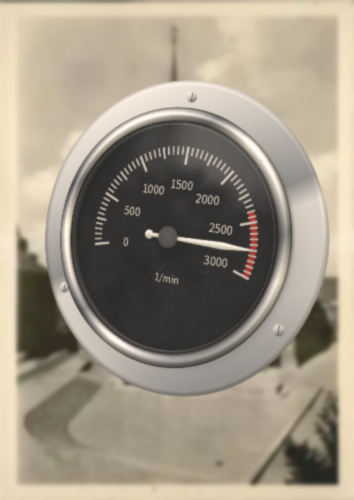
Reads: 2750; rpm
